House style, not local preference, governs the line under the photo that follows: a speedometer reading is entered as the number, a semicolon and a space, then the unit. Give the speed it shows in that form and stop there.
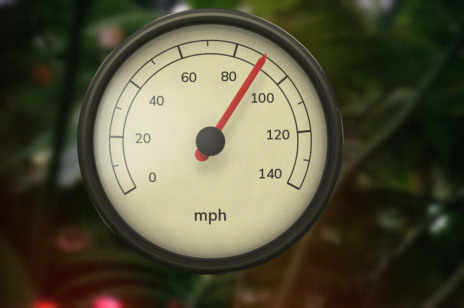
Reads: 90; mph
